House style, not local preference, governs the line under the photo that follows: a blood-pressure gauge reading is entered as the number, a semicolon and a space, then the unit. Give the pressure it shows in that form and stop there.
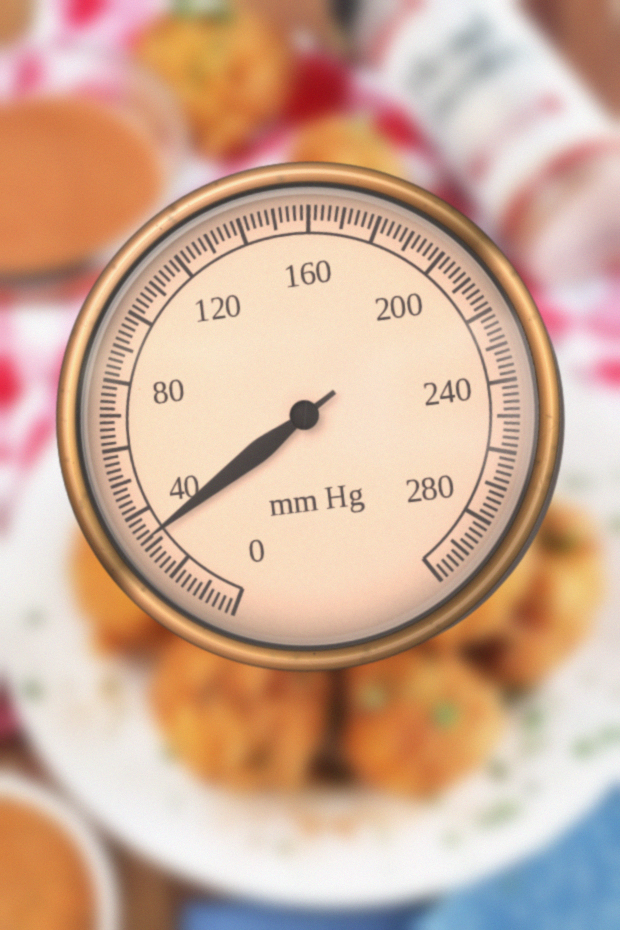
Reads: 32; mmHg
